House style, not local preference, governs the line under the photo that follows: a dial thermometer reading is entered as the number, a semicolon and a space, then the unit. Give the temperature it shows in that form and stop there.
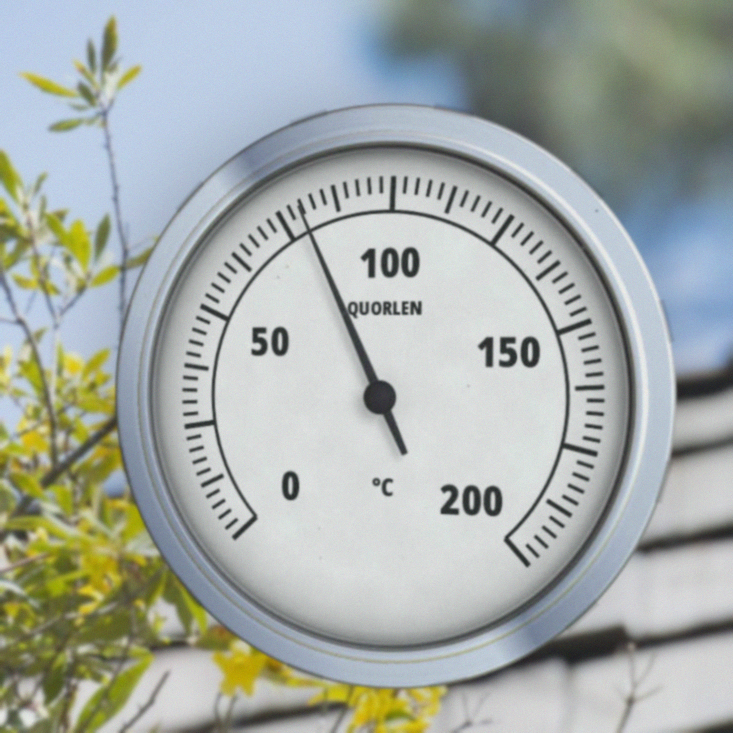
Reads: 80; °C
